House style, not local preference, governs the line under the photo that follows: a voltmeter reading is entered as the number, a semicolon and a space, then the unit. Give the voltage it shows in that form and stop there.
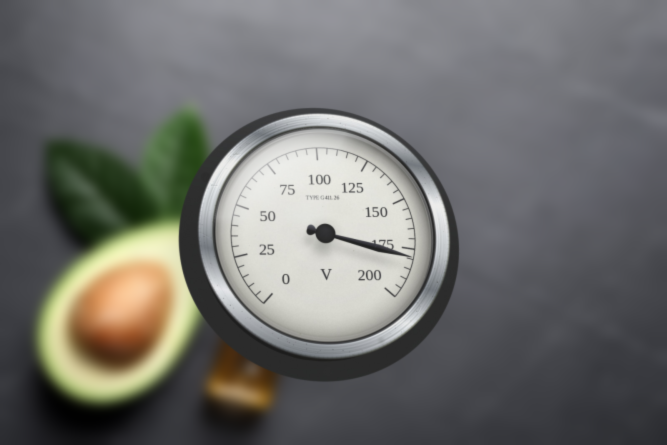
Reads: 180; V
